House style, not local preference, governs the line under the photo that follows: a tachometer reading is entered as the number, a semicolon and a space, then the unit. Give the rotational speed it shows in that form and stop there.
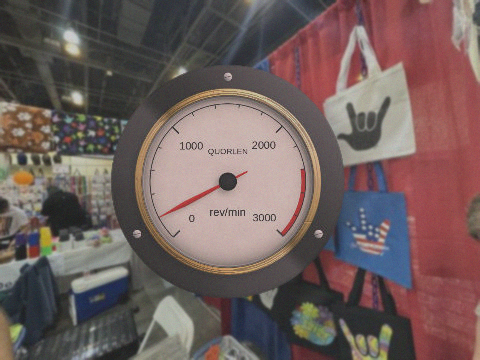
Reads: 200; rpm
